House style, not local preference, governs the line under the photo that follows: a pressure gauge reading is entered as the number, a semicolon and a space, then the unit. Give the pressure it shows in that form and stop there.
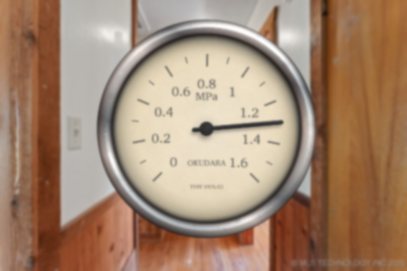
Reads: 1.3; MPa
